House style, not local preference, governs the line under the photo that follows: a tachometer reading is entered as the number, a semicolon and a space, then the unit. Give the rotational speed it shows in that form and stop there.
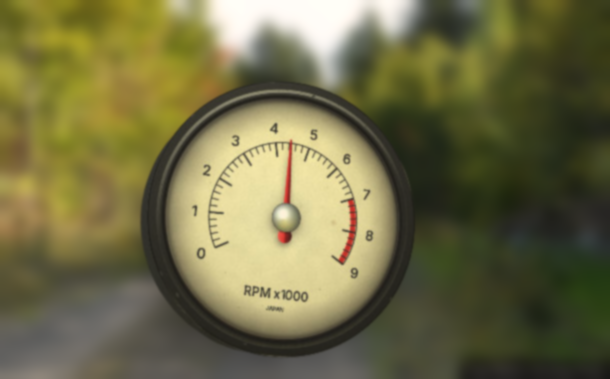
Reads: 4400; rpm
